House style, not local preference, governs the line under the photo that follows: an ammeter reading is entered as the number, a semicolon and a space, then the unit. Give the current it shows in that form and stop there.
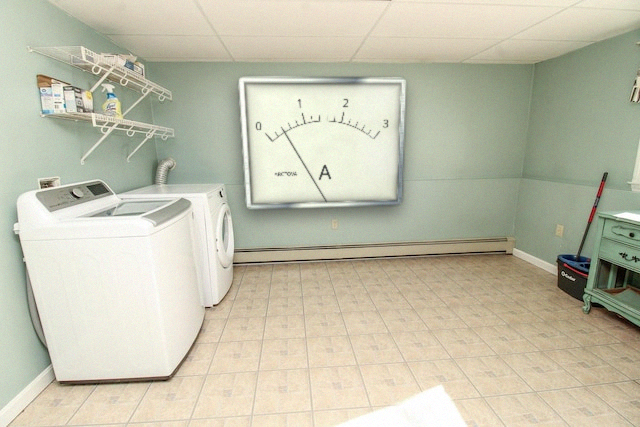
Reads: 0.4; A
